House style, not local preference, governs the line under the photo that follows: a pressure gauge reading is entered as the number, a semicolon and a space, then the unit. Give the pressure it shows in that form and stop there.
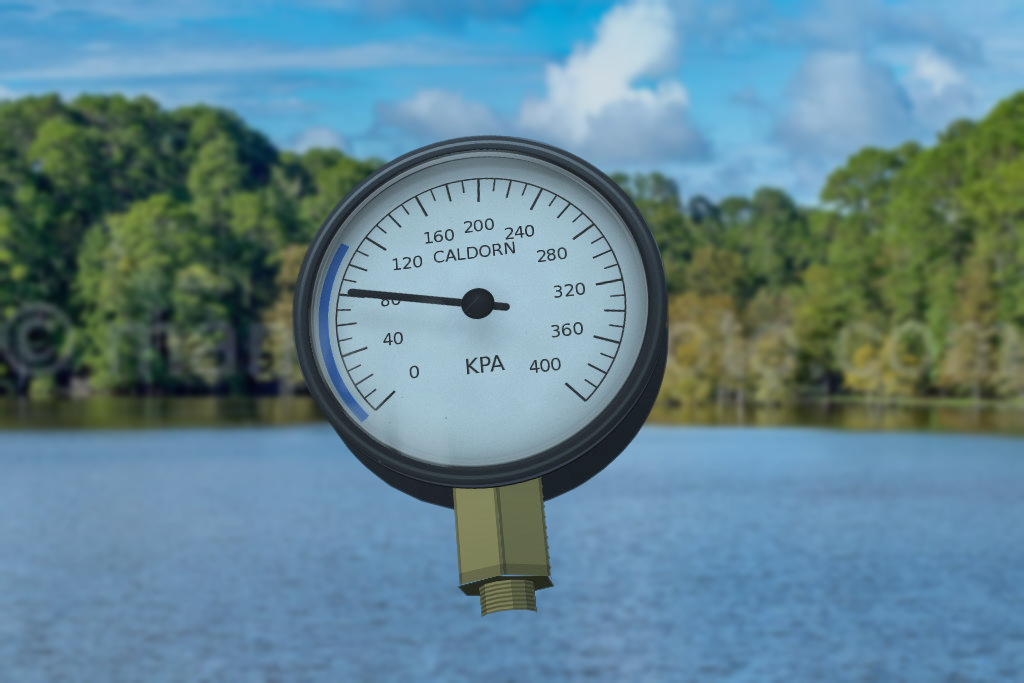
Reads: 80; kPa
